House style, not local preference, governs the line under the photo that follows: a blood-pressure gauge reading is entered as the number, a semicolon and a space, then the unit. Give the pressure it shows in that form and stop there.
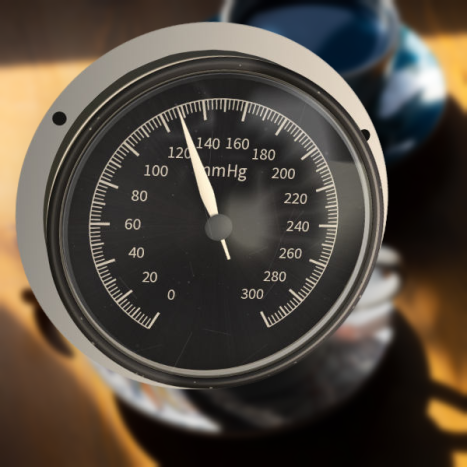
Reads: 128; mmHg
